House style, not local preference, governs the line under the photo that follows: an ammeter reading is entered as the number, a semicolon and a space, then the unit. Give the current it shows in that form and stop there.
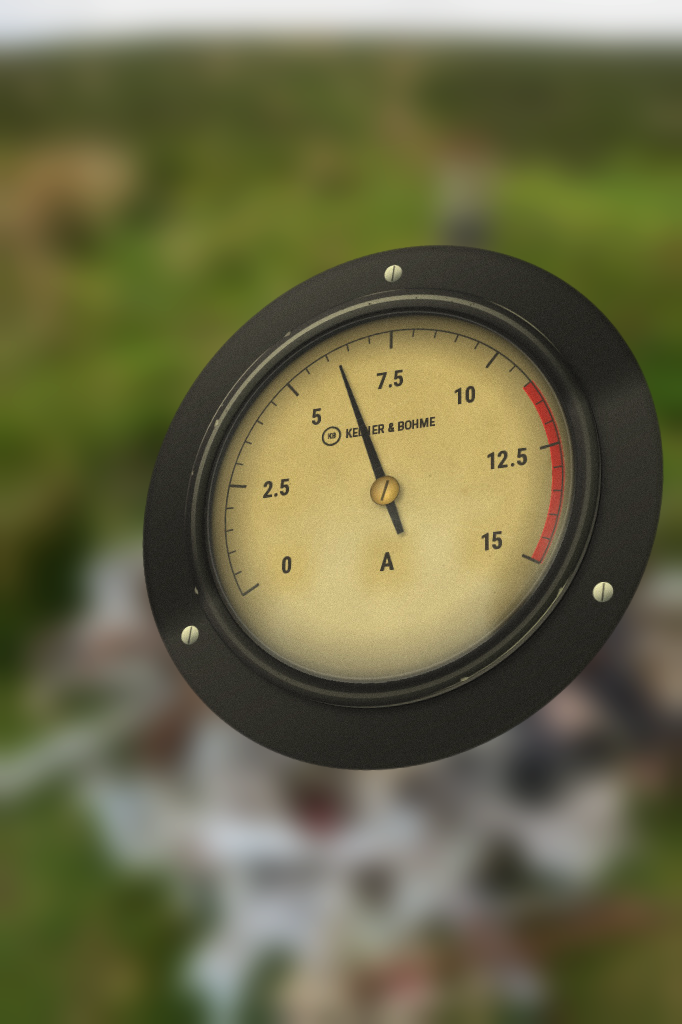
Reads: 6.25; A
